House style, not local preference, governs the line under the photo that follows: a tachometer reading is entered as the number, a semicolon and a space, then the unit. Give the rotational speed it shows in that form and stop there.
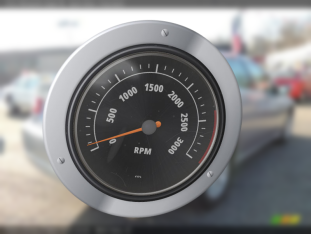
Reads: 100; rpm
